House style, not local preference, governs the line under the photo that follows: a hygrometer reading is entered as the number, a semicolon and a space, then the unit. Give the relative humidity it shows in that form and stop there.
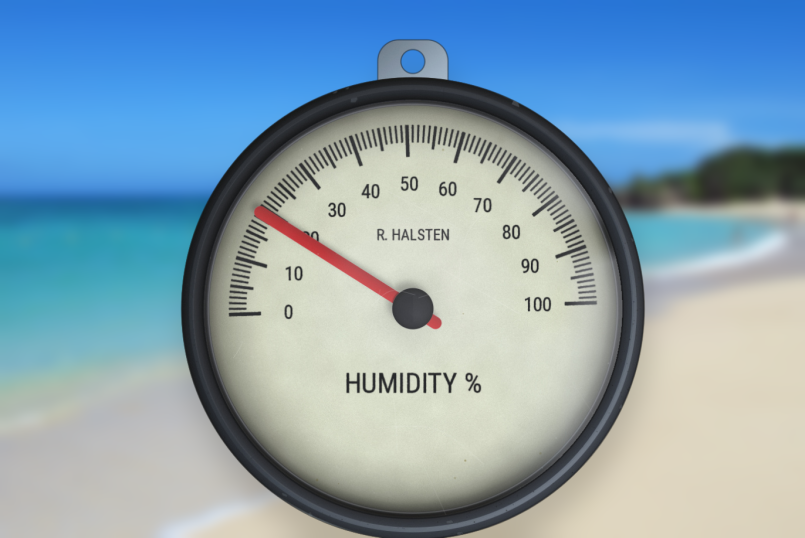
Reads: 19; %
